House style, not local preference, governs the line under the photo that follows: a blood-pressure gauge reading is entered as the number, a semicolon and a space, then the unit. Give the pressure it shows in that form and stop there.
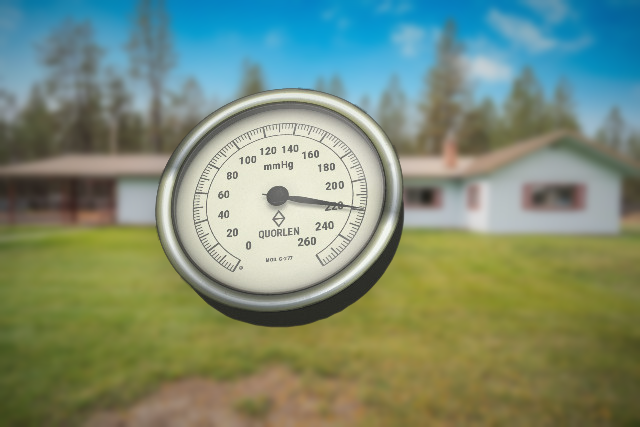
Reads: 220; mmHg
